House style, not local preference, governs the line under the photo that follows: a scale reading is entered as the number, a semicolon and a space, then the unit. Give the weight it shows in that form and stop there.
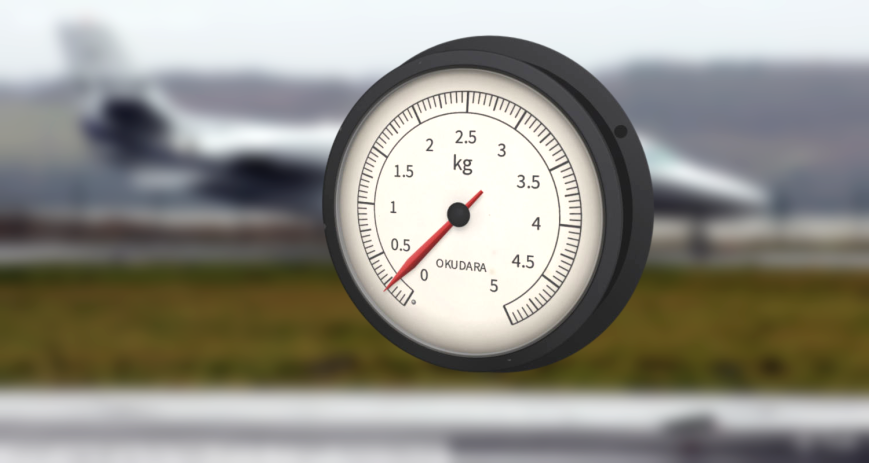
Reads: 0.2; kg
